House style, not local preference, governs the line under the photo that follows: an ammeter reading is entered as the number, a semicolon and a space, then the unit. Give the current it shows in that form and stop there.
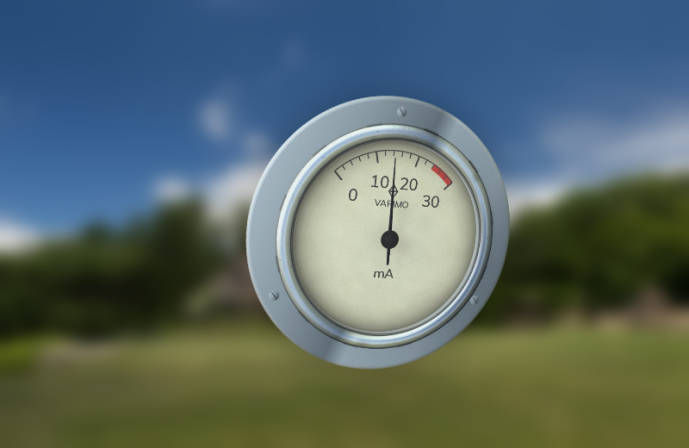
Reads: 14; mA
